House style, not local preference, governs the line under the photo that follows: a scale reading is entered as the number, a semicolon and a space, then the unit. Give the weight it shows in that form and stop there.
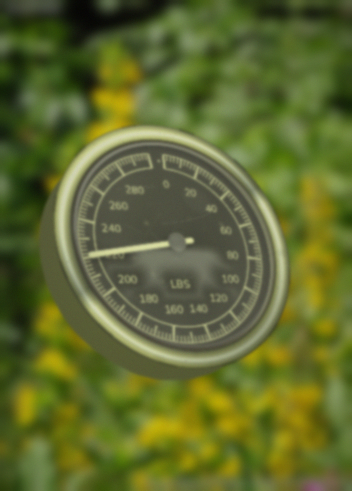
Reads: 220; lb
